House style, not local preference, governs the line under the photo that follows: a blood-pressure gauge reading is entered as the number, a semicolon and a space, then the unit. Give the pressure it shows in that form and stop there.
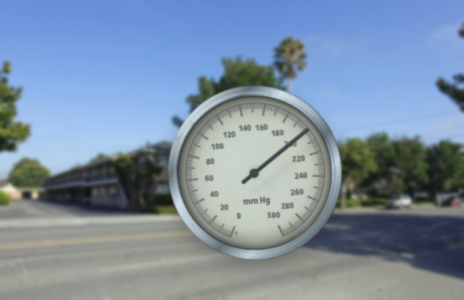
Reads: 200; mmHg
